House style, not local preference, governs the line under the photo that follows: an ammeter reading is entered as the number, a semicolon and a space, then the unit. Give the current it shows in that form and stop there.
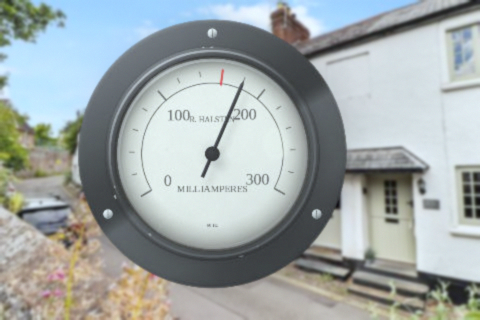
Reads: 180; mA
